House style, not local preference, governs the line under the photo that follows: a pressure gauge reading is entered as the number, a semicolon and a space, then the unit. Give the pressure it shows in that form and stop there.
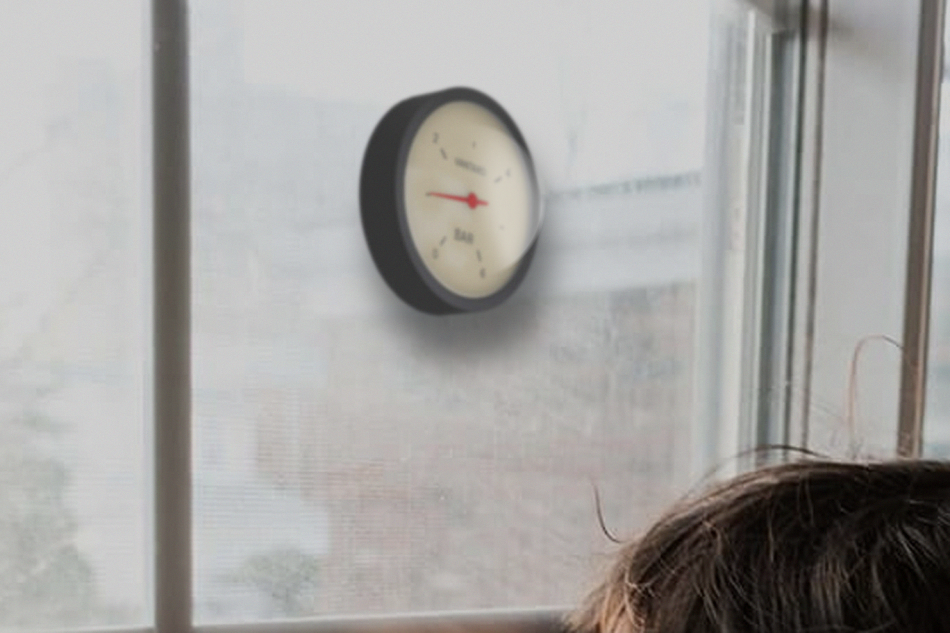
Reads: 1; bar
